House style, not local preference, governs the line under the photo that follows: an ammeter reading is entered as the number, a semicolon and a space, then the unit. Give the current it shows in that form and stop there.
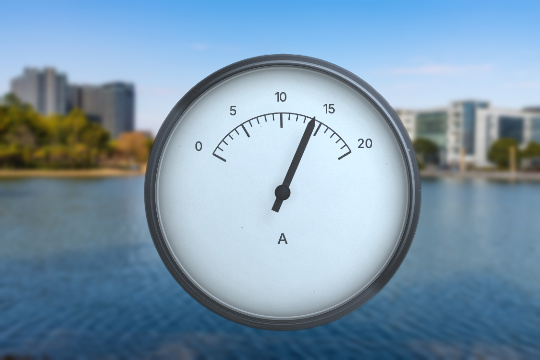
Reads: 14; A
